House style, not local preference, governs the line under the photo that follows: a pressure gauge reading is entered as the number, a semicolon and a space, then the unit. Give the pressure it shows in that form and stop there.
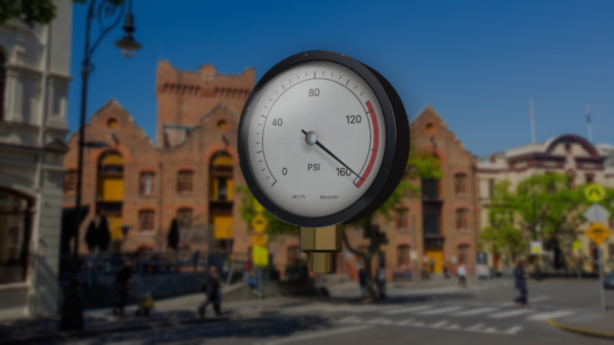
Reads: 155; psi
